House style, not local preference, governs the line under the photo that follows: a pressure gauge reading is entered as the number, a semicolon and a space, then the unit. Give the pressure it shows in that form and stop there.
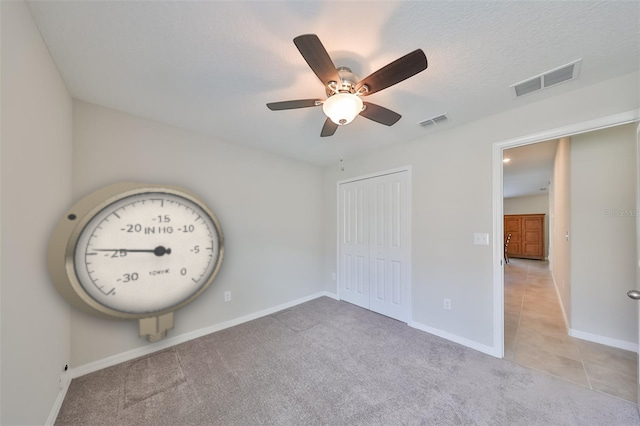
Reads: -24.5; inHg
